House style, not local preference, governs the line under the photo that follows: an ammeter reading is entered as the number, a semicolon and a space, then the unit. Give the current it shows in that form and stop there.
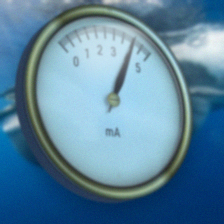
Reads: 4; mA
